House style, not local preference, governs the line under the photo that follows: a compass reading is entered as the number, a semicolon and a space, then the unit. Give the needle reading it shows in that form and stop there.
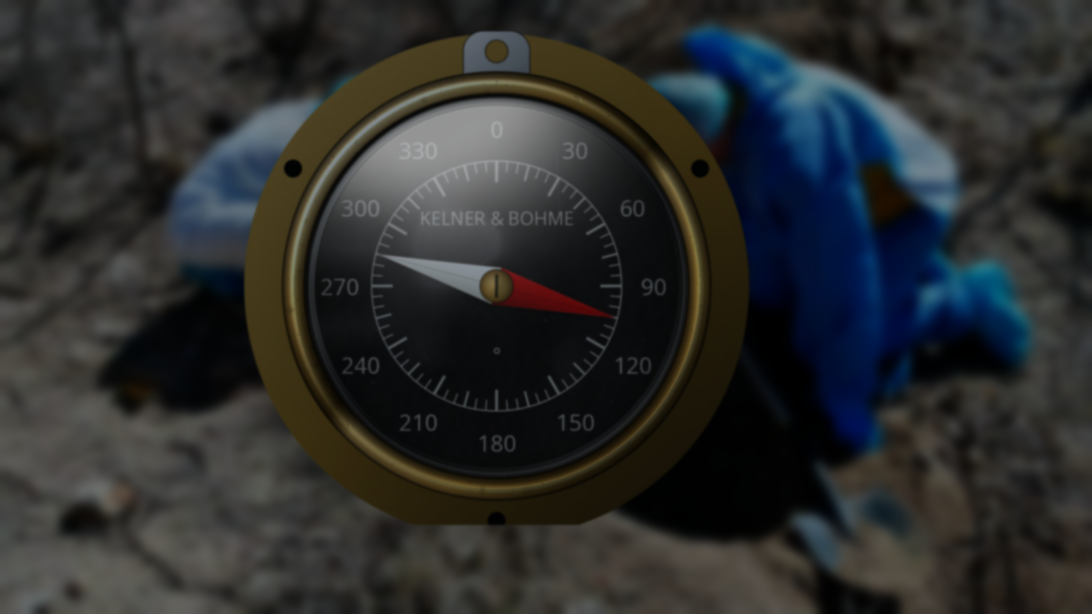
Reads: 105; °
